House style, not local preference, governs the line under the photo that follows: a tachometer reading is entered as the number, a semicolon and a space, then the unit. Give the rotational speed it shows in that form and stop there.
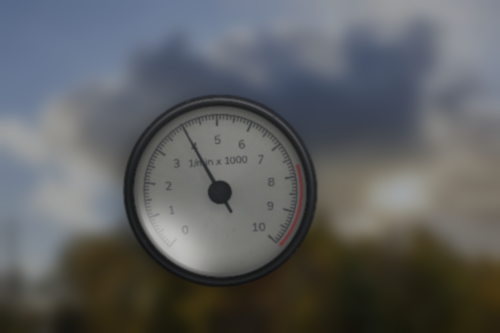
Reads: 4000; rpm
